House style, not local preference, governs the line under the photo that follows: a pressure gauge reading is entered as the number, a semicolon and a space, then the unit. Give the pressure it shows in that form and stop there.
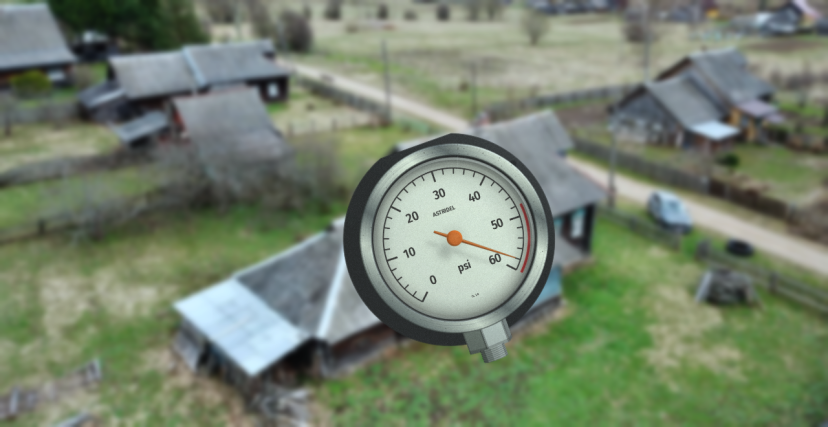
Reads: 58; psi
